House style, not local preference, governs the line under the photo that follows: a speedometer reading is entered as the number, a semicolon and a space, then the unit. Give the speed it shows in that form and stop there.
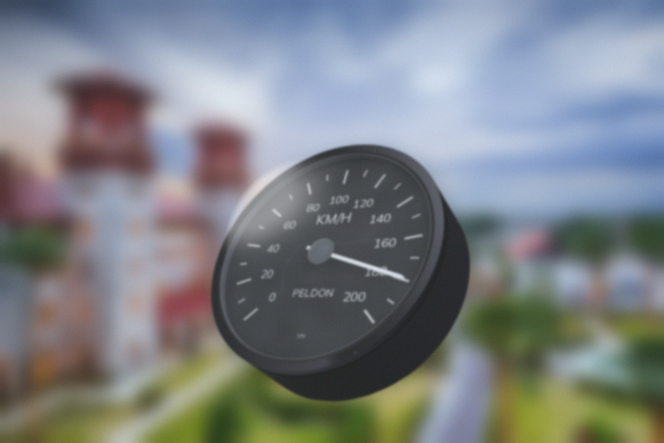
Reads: 180; km/h
